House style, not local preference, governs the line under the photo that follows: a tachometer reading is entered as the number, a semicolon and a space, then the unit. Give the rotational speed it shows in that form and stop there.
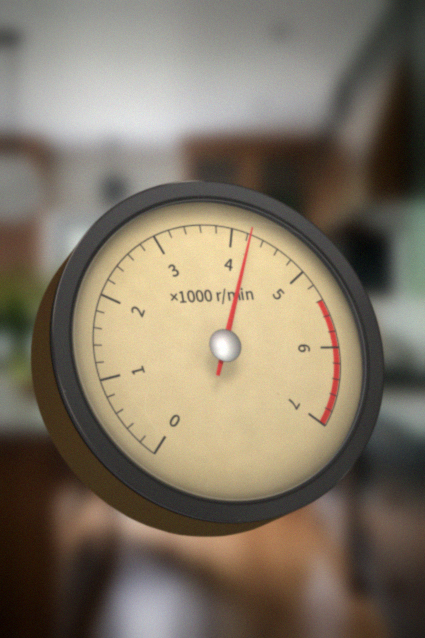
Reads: 4200; rpm
